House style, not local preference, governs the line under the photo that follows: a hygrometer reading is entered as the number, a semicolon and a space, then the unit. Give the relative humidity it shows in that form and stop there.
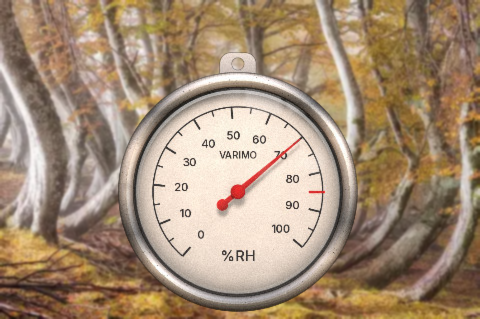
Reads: 70; %
